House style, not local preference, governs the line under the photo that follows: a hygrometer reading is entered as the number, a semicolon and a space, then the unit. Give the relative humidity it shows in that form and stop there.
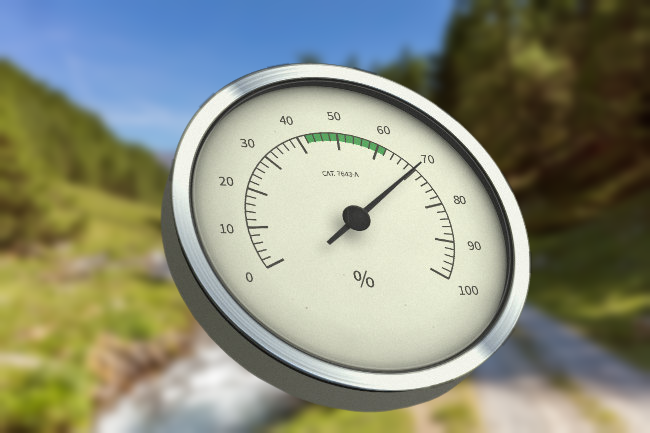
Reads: 70; %
